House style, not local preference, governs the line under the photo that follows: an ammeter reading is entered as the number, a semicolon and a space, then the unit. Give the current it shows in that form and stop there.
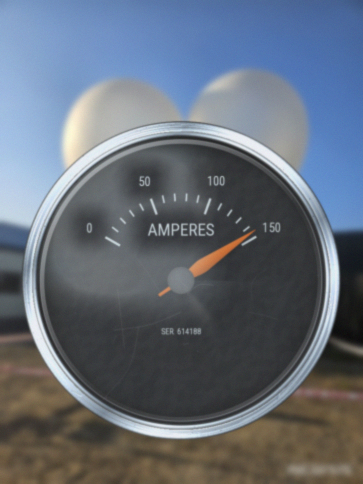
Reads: 145; A
